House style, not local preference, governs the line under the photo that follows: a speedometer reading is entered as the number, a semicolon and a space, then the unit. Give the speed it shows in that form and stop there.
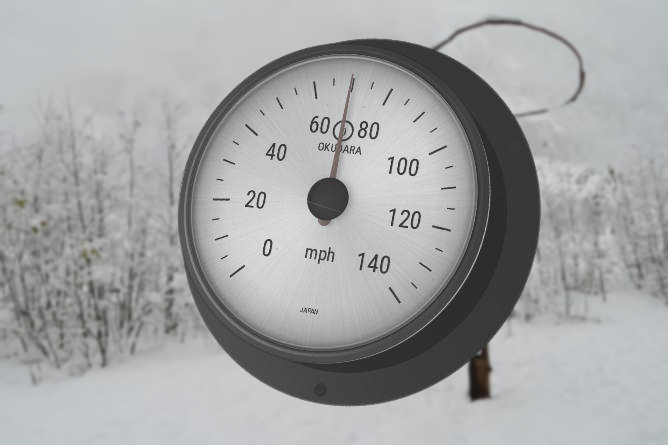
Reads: 70; mph
